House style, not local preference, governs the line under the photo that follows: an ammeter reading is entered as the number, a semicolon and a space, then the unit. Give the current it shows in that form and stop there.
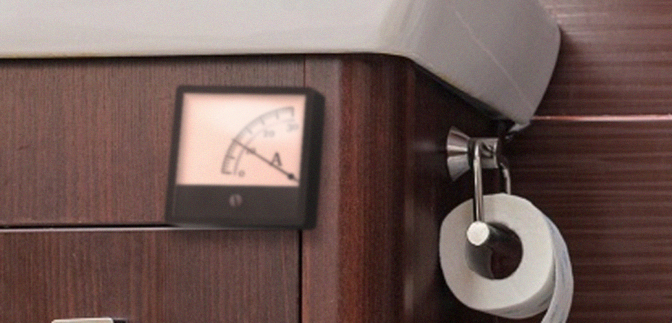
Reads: 10; A
